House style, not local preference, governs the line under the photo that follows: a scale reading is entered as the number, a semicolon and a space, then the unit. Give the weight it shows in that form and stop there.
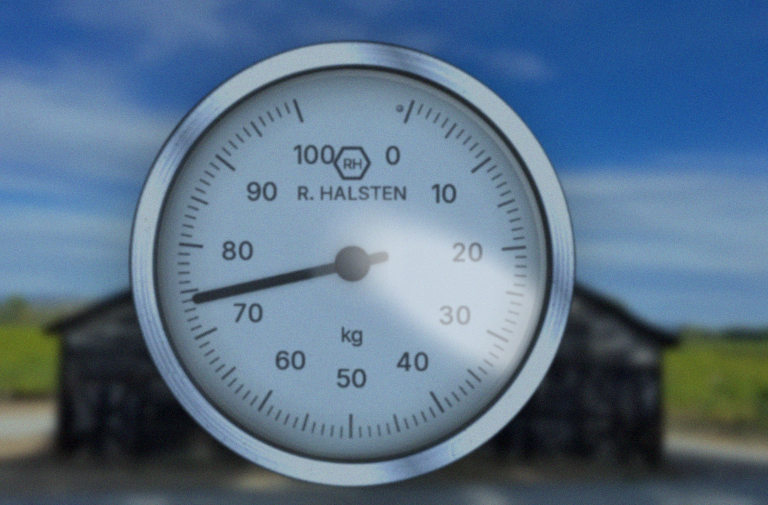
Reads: 74; kg
